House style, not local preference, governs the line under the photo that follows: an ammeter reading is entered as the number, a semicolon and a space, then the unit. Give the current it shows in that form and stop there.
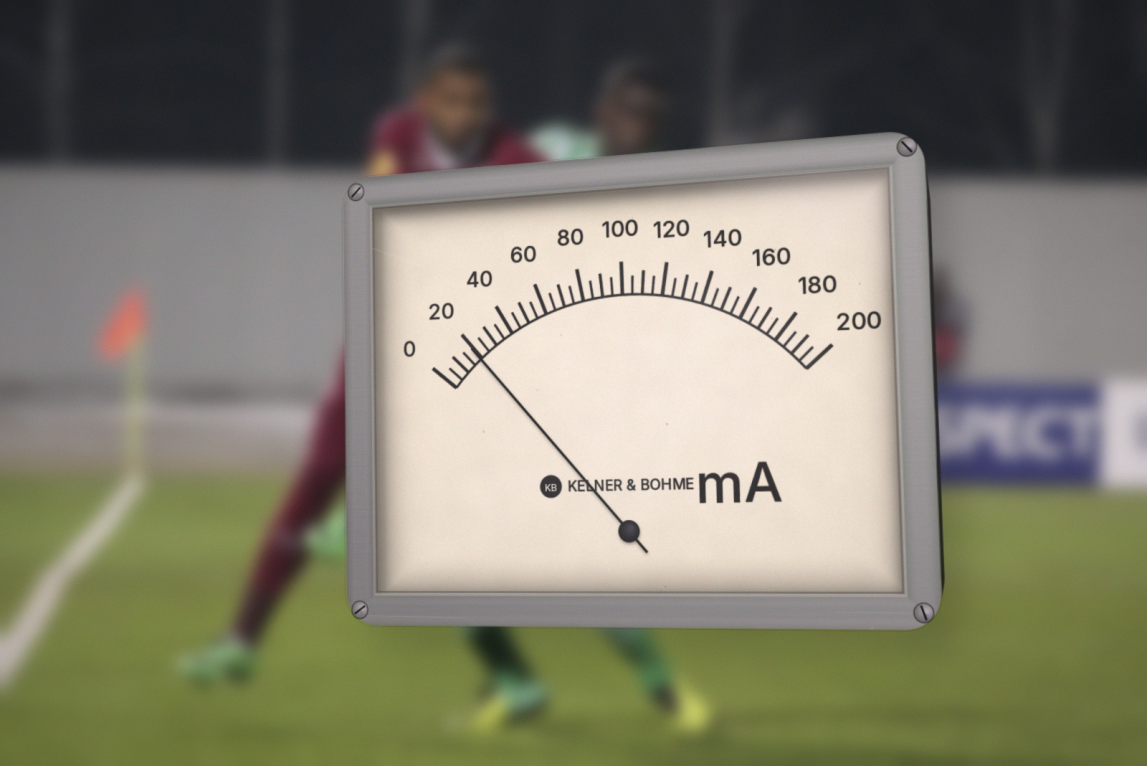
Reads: 20; mA
